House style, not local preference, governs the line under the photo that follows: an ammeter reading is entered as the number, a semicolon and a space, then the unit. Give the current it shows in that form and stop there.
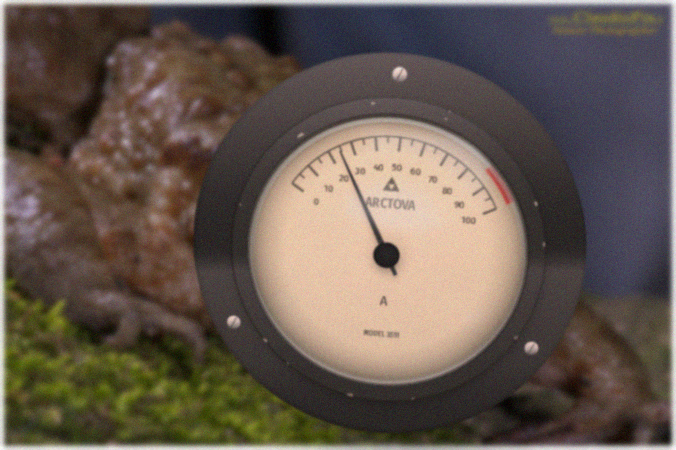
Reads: 25; A
